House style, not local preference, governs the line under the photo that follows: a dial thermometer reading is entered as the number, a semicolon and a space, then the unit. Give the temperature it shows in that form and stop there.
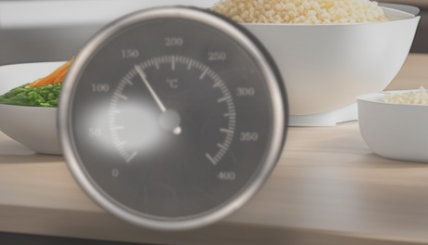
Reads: 150; °C
